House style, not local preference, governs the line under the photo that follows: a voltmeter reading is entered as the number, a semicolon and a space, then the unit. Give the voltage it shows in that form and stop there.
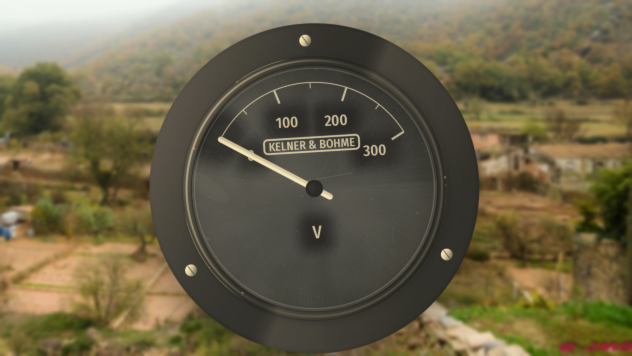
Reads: 0; V
